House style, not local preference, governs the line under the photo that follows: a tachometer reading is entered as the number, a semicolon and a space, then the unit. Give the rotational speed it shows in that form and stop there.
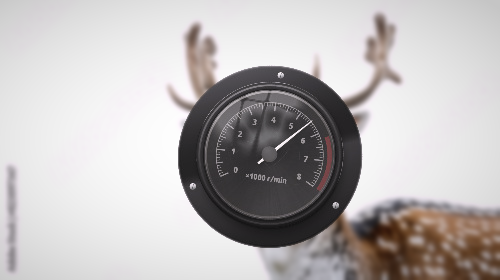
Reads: 5500; rpm
